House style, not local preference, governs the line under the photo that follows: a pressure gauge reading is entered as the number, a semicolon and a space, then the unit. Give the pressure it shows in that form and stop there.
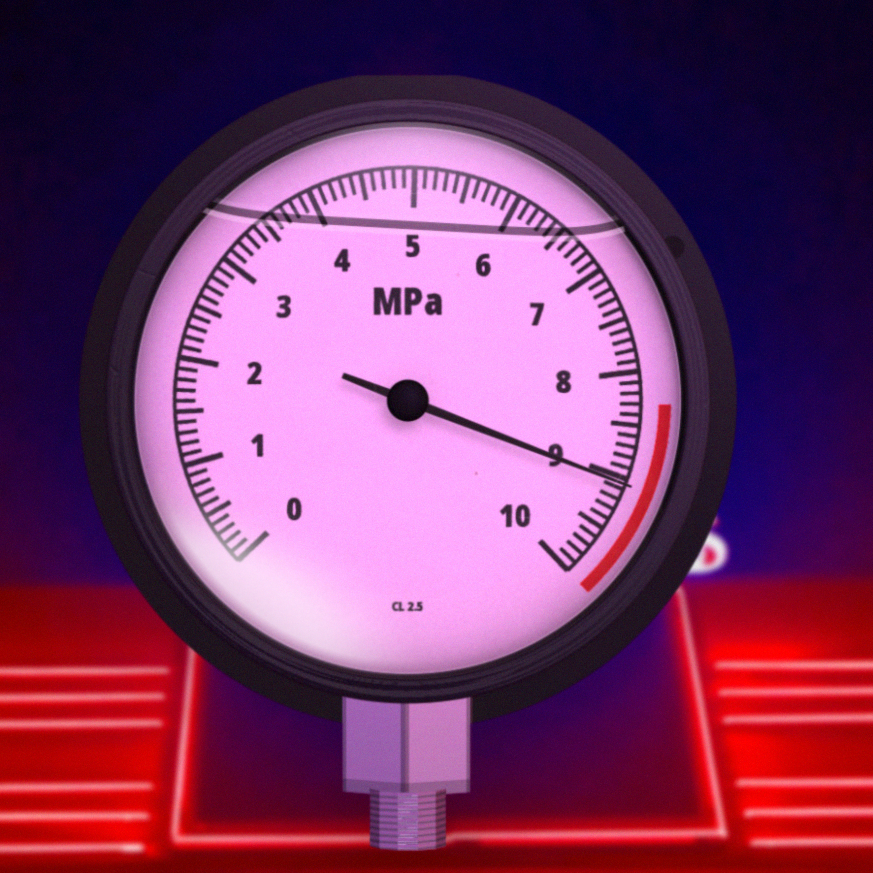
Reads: 9.05; MPa
